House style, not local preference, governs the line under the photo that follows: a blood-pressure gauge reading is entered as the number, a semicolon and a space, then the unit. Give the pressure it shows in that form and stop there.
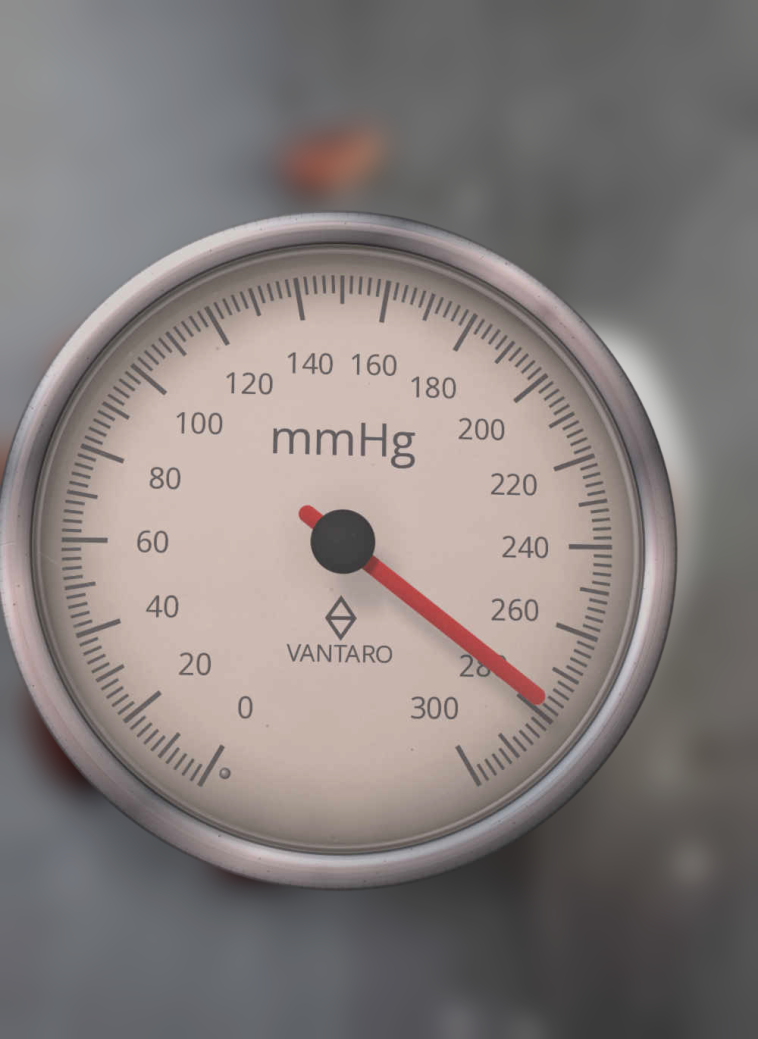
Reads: 278; mmHg
